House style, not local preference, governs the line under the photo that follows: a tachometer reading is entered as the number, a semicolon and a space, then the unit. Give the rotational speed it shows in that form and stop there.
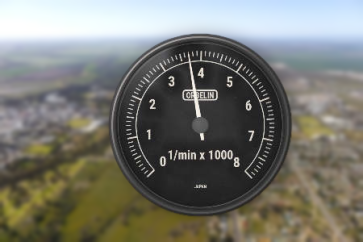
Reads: 3700; rpm
